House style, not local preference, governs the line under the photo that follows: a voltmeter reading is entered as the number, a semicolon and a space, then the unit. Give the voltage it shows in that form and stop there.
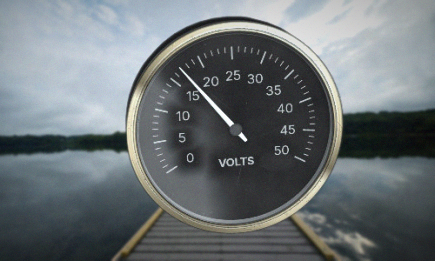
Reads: 17; V
